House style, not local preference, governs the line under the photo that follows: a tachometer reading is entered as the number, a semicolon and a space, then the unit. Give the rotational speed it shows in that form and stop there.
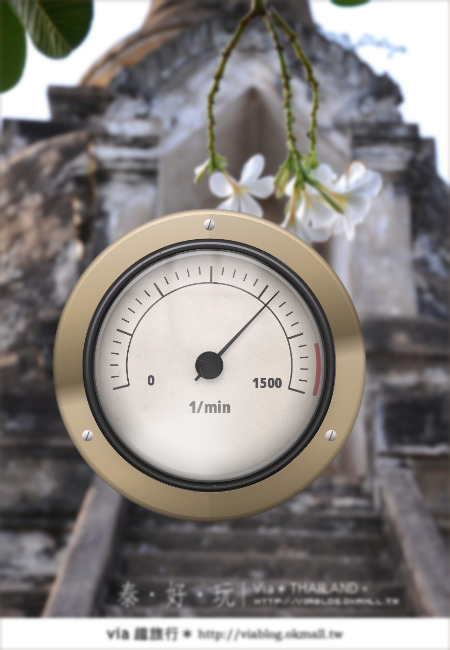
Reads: 1050; rpm
